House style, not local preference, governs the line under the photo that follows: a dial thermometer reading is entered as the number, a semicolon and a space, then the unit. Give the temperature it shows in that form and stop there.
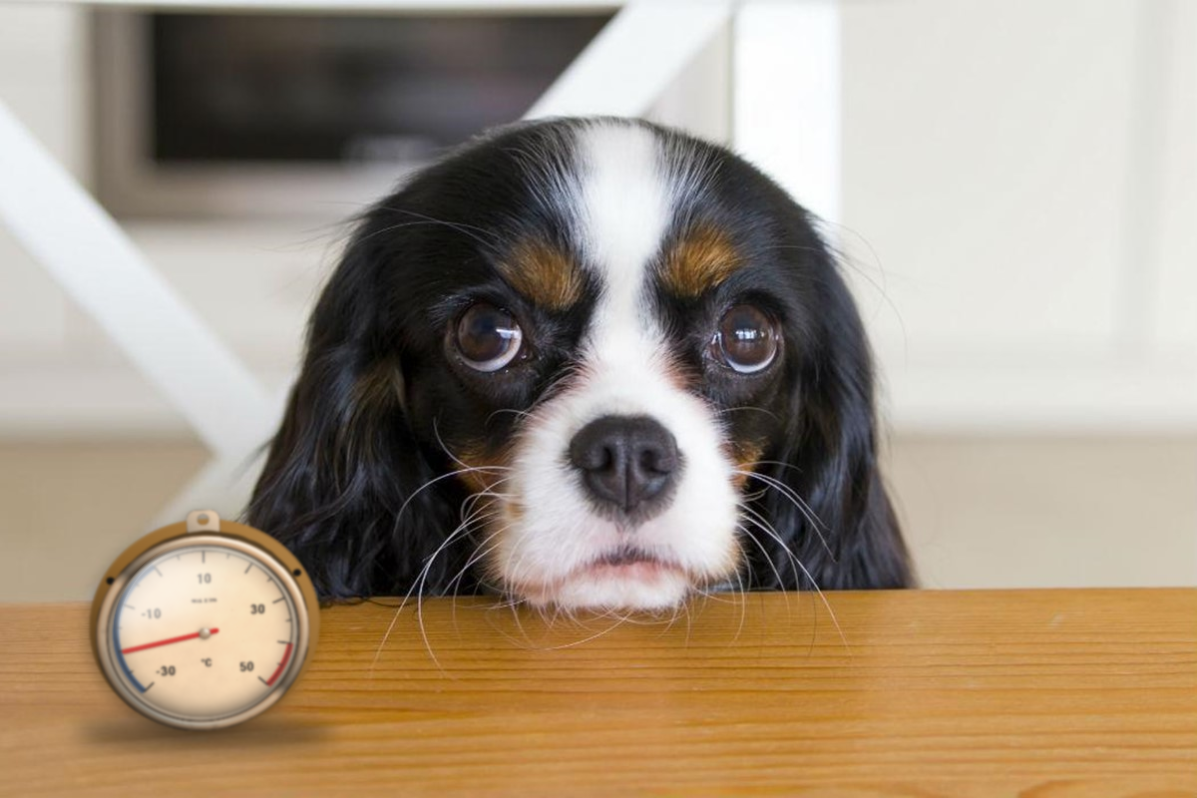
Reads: -20; °C
